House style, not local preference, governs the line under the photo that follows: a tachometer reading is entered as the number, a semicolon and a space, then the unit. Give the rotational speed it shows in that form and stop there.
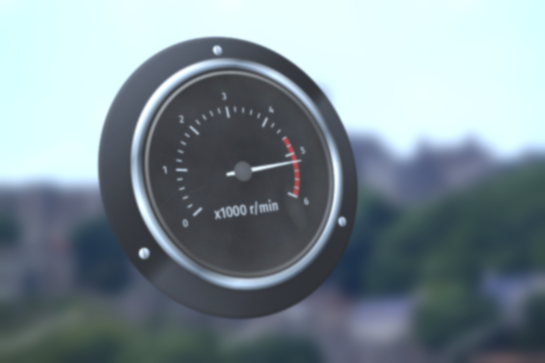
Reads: 5200; rpm
